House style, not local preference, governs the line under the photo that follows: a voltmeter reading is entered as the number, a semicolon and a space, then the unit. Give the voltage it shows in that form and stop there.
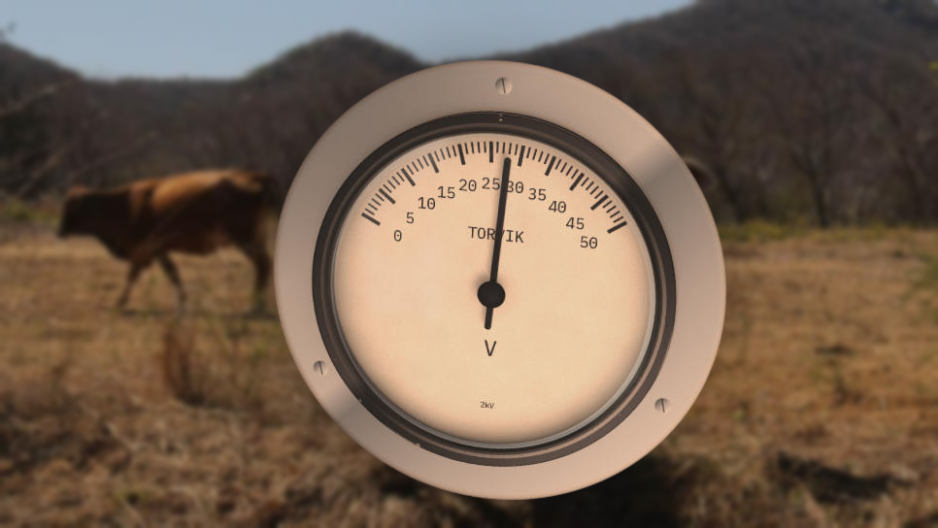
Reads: 28; V
